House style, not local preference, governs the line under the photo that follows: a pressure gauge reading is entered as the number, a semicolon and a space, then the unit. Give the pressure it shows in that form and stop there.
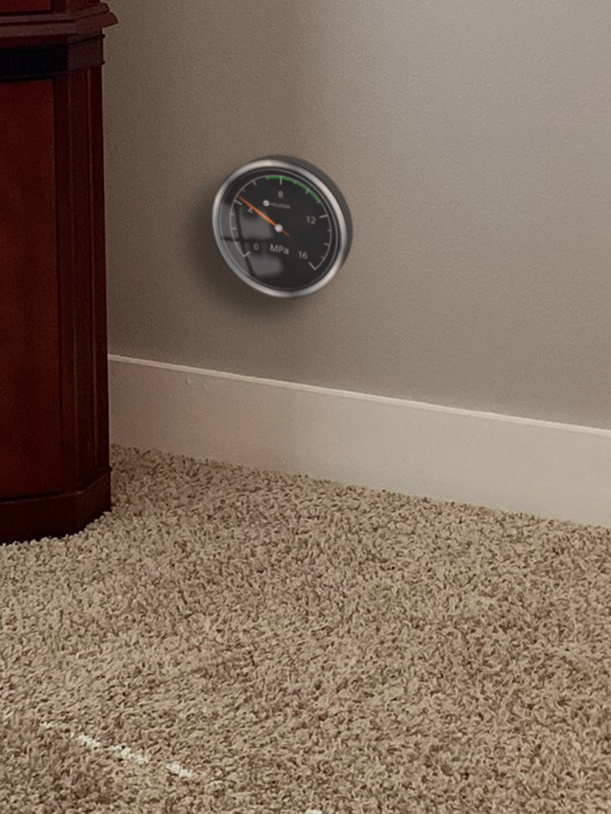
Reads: 4.5; MPa
